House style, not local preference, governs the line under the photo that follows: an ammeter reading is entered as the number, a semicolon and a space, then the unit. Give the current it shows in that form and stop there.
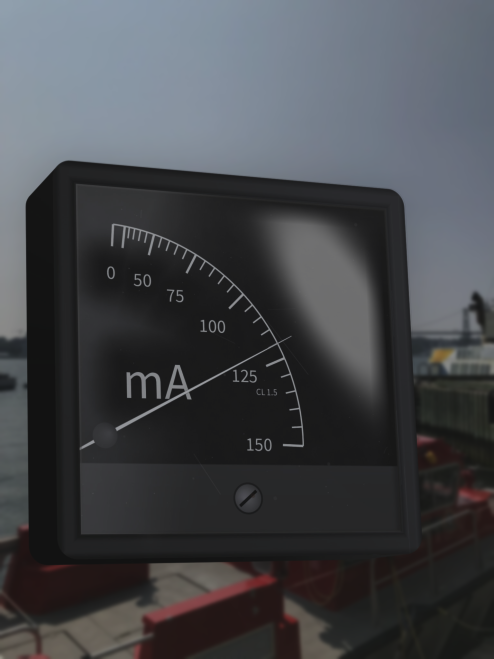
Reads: 120; mA
